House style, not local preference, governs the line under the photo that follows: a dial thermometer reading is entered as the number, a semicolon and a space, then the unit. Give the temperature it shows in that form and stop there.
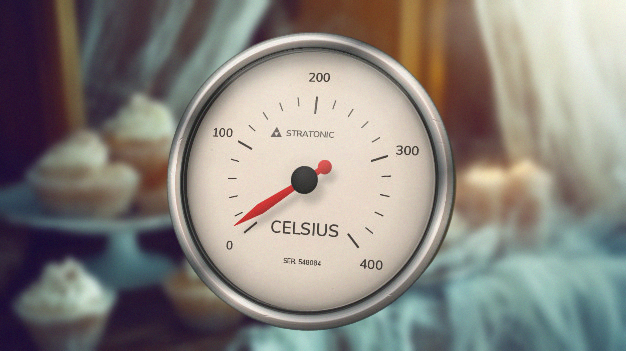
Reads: 10; °C
